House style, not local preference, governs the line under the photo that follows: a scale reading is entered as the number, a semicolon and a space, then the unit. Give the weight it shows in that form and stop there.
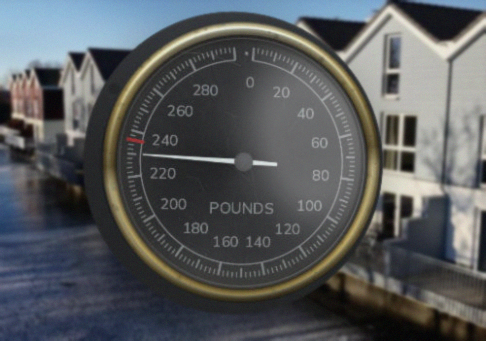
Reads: 230; lb
